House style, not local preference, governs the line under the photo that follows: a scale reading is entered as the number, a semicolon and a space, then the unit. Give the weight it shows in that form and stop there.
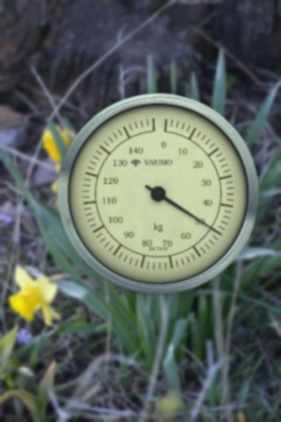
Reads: 50; kg
